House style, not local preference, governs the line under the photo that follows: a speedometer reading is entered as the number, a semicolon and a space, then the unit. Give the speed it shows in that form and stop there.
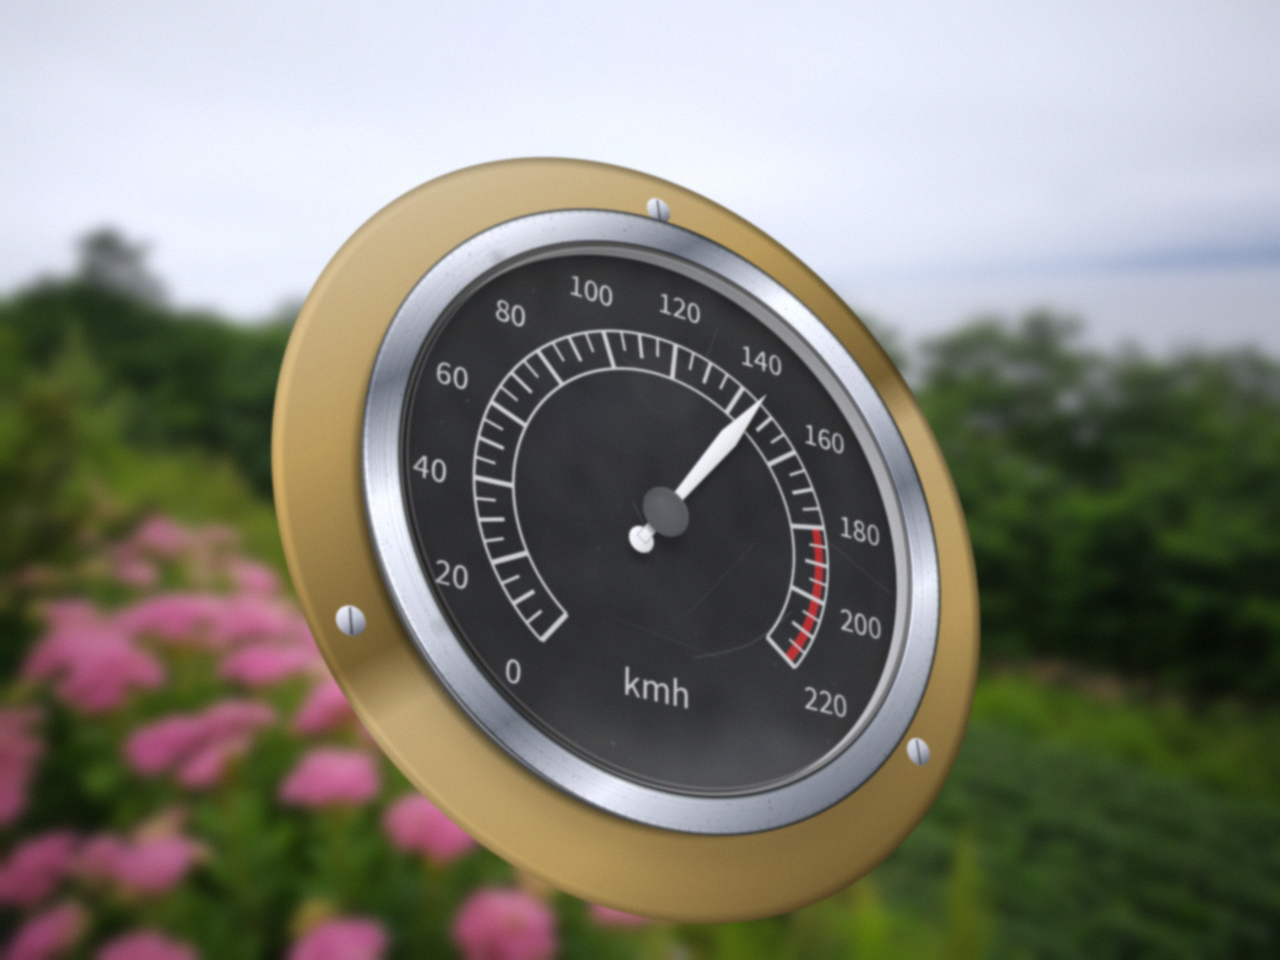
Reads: 145; km/h
